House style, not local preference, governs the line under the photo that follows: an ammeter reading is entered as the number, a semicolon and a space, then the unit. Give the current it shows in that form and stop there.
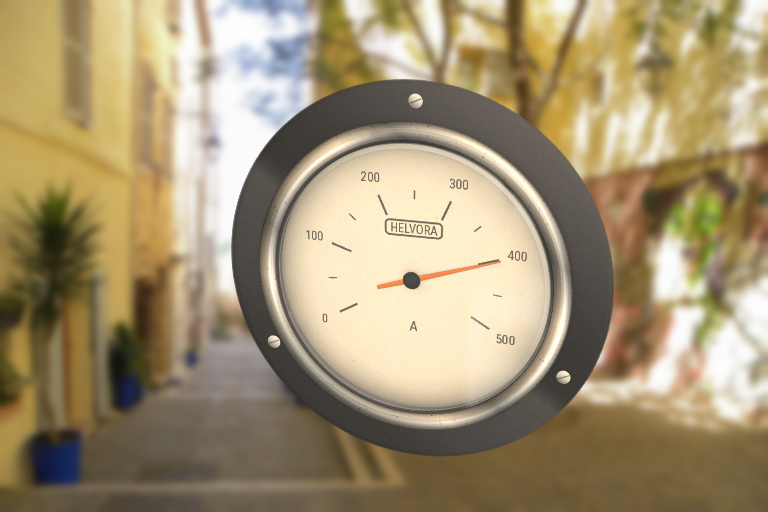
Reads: 400; A
